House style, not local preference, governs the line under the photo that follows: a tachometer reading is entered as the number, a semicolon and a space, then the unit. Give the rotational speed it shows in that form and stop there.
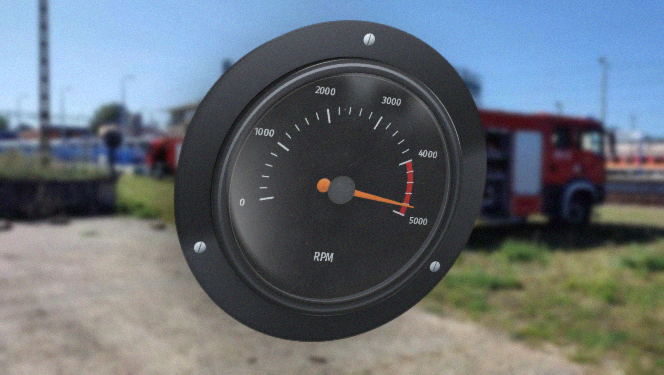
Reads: 4800; rpm
